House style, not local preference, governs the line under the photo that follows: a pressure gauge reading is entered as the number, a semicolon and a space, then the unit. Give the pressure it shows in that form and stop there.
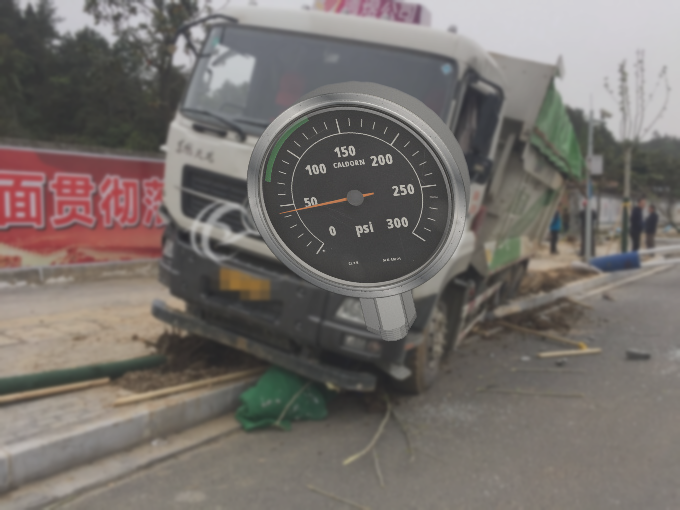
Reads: 45; psi
